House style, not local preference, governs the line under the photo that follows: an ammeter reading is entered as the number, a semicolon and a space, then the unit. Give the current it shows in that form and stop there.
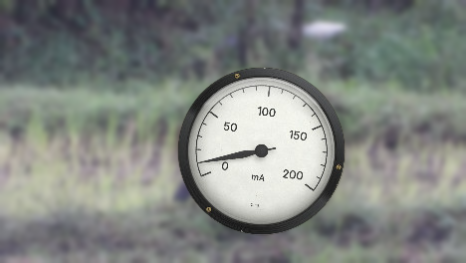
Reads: 10; mA
